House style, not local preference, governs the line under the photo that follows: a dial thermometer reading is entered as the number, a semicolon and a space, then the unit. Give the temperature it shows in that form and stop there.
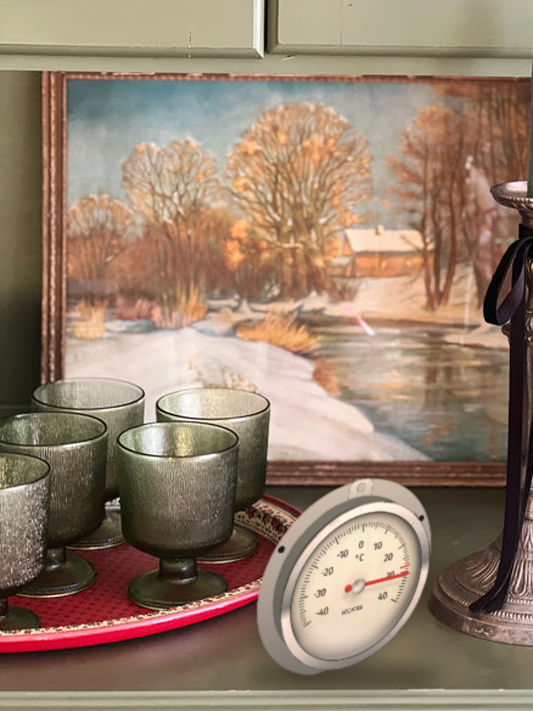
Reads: 30; °C
